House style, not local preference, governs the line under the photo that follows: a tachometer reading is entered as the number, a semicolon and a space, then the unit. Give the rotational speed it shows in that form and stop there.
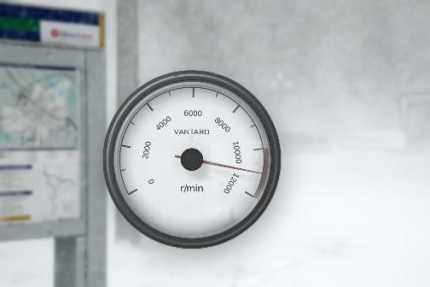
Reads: 11000; rpm
